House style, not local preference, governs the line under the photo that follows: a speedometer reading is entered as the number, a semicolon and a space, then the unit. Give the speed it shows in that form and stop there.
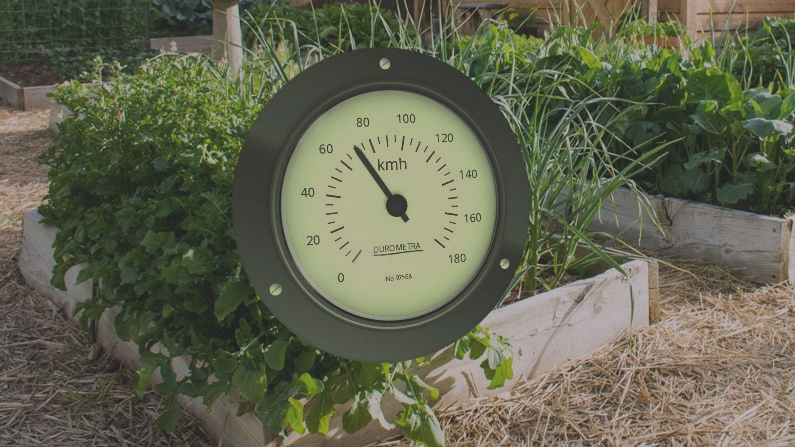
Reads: 70; km/h
